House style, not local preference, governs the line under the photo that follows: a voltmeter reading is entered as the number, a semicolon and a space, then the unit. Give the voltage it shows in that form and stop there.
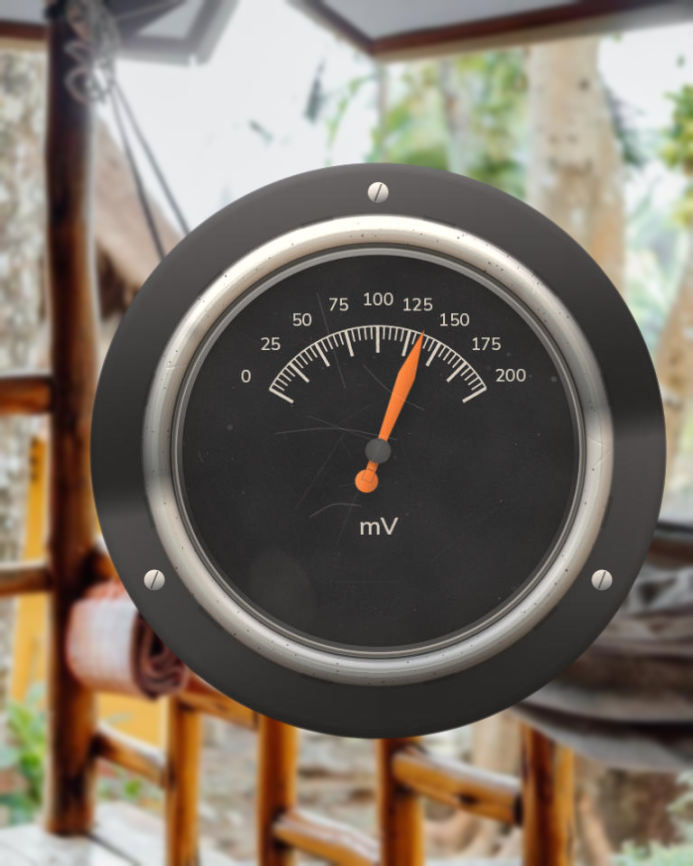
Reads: 135; mV
